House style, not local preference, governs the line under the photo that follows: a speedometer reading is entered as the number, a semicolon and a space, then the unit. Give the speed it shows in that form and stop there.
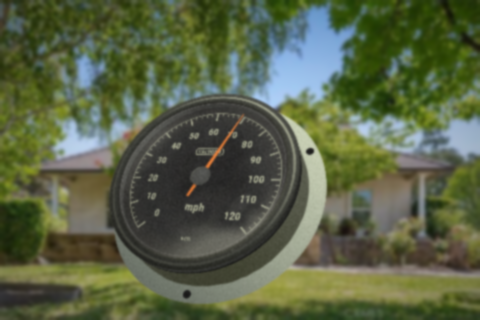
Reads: 70; mph
